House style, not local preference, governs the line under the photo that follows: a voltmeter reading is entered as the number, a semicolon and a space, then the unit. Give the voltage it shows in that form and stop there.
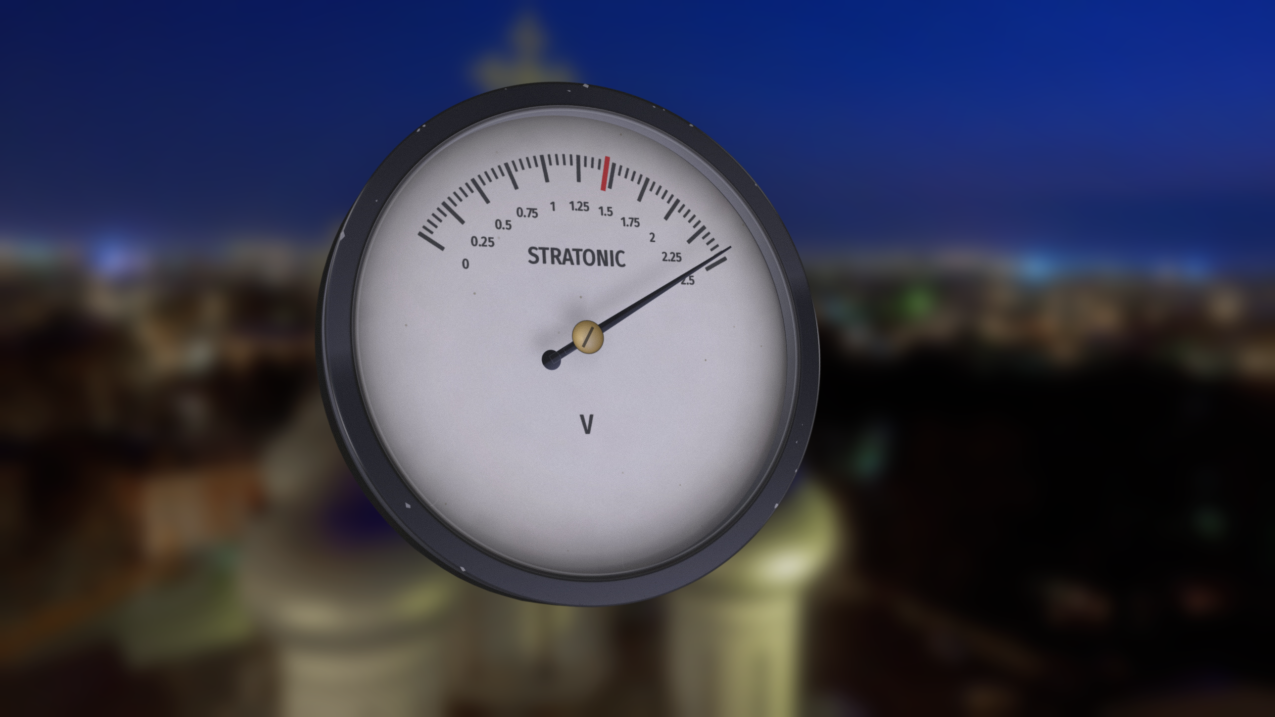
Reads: 2.45; V
